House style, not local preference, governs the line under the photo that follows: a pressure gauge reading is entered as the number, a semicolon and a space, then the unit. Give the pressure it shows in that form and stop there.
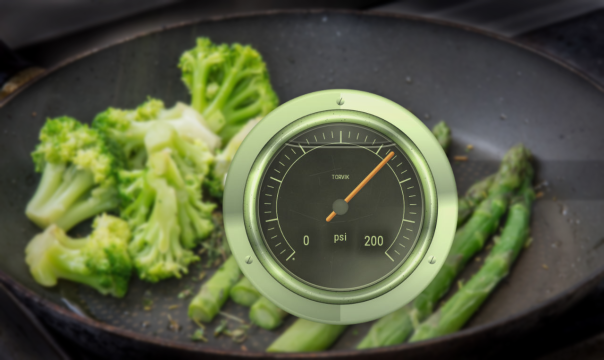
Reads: 132.5; psi
